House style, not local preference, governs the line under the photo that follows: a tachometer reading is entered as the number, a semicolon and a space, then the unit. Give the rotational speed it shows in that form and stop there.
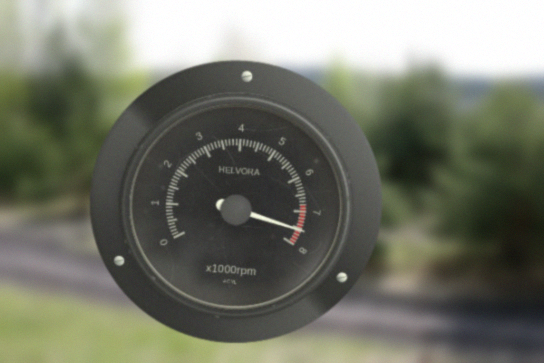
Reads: 7500; rpm
